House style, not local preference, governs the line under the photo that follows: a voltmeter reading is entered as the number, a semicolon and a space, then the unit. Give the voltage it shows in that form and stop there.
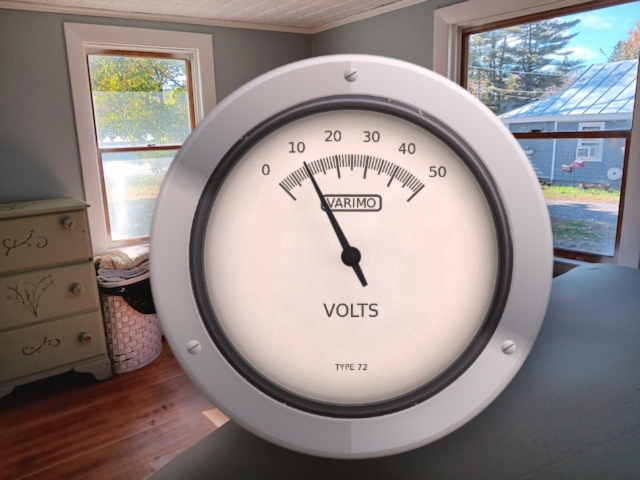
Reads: 10; V
